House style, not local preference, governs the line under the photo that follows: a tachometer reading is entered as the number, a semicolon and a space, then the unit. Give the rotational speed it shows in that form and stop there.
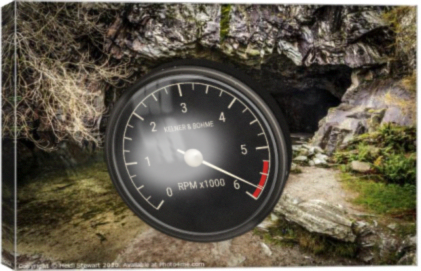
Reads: 5750; rpm
